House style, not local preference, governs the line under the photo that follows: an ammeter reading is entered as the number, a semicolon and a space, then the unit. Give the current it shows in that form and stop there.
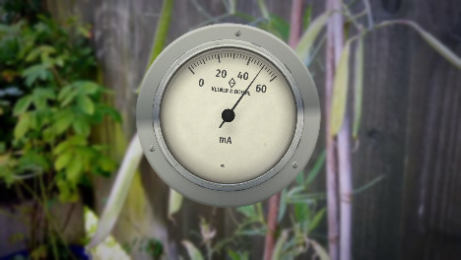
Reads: 50; mA
